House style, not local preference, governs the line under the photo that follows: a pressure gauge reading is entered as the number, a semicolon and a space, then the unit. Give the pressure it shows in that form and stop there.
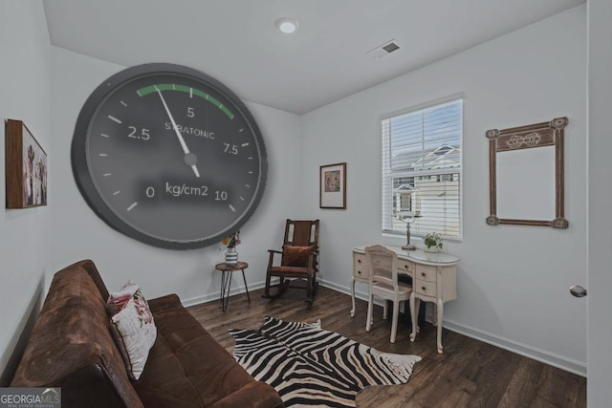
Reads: 4; kg/cm²
